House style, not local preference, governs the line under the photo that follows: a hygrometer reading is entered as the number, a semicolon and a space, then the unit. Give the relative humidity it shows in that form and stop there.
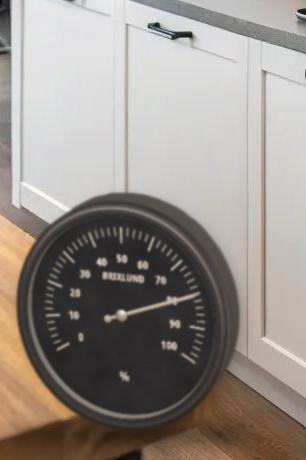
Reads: 80; %
